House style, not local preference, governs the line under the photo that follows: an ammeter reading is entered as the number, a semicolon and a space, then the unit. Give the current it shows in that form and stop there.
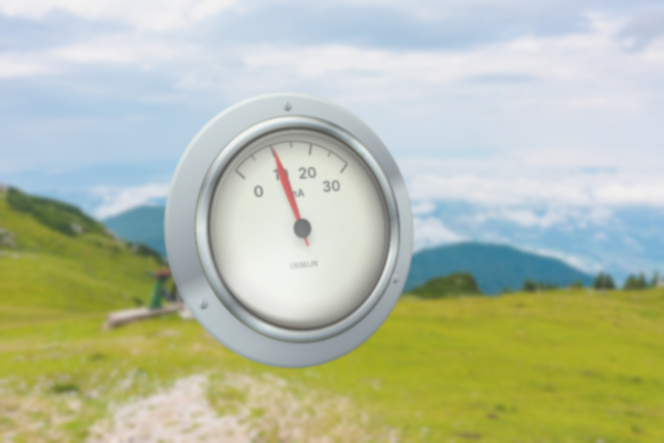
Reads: 10; mA
